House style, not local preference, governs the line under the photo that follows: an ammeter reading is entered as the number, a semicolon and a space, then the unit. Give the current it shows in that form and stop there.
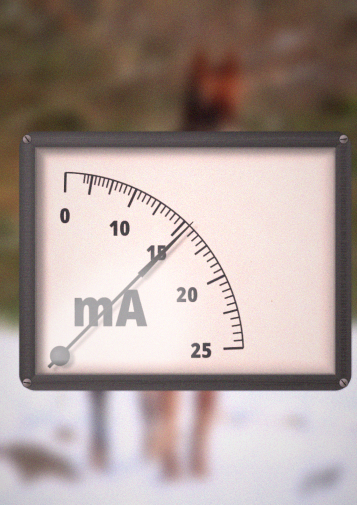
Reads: 15.5; mA
